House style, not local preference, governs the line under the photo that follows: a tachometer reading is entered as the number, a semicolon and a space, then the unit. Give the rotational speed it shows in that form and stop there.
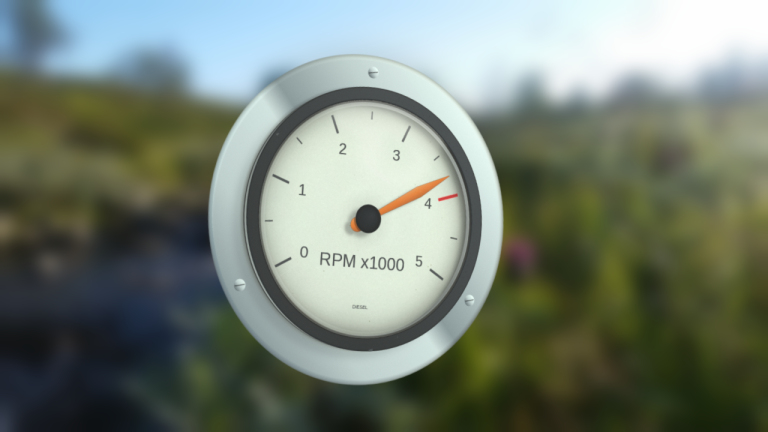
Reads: 3750; rpm
